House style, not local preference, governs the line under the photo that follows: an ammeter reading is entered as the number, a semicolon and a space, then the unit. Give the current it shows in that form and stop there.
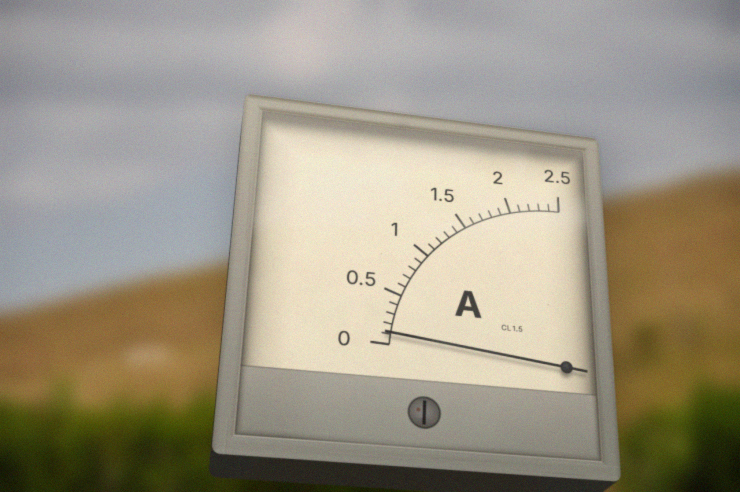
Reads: 0.1; A
